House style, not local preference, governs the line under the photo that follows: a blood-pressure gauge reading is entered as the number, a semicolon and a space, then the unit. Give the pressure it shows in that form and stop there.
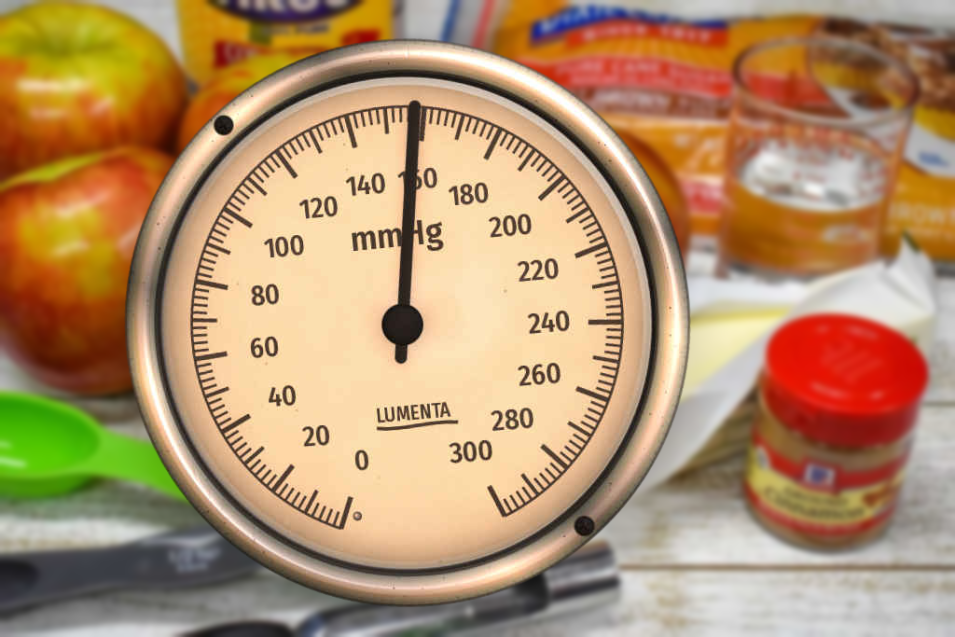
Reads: 158; mmHg
